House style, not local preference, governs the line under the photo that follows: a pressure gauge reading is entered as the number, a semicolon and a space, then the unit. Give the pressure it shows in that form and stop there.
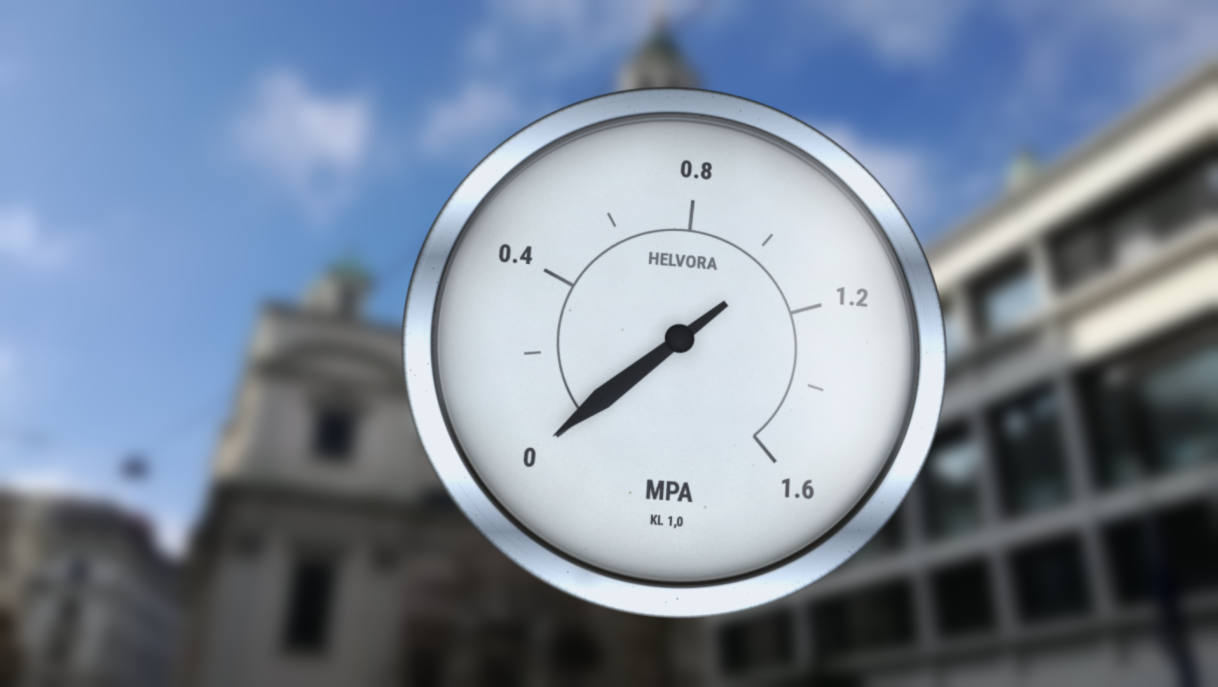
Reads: 0; MPa
